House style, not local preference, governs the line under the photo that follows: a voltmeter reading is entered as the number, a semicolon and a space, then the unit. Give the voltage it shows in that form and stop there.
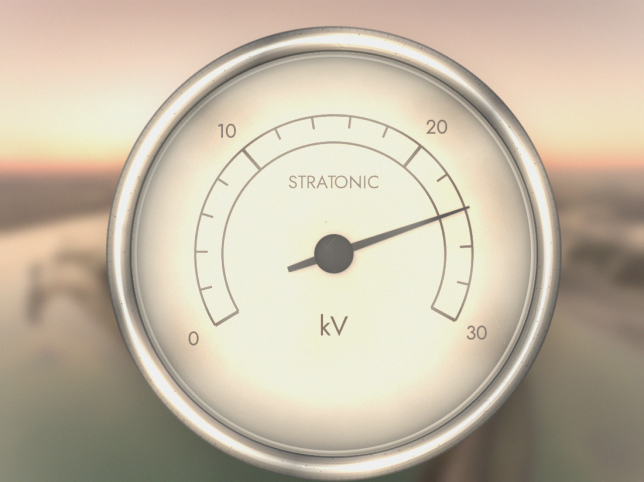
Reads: 24; kV
